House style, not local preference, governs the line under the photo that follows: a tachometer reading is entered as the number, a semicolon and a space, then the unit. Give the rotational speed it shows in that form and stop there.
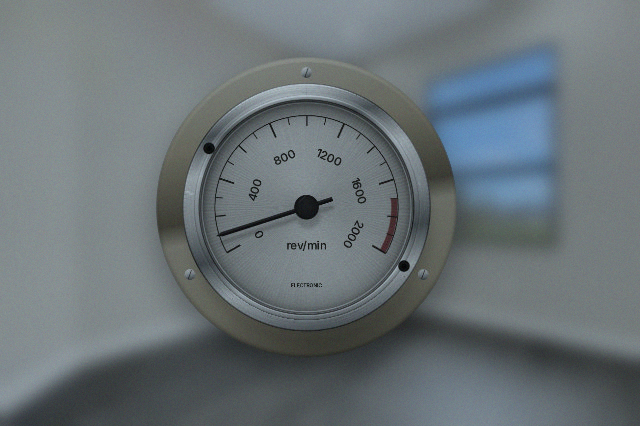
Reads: 100; rpm
